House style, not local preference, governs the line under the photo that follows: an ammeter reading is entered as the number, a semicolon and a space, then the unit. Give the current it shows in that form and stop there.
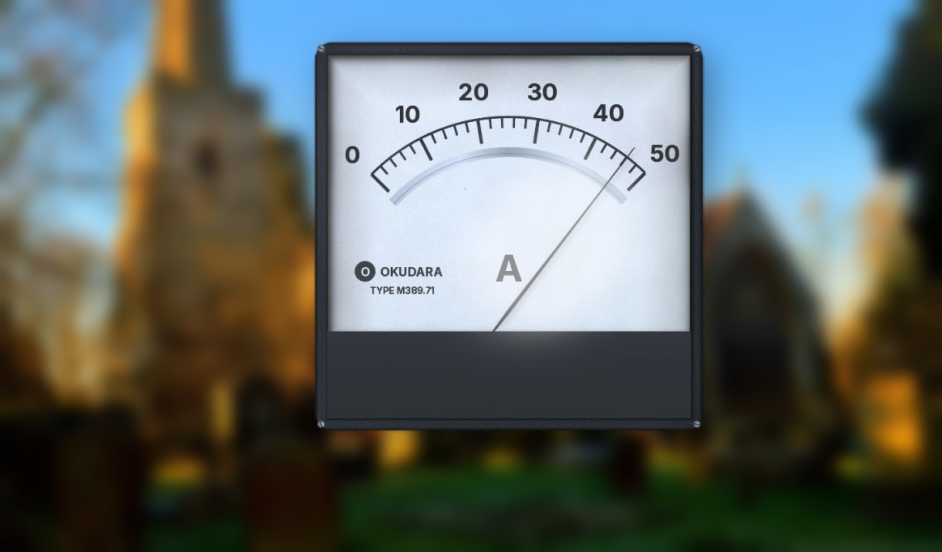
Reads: 46; A
